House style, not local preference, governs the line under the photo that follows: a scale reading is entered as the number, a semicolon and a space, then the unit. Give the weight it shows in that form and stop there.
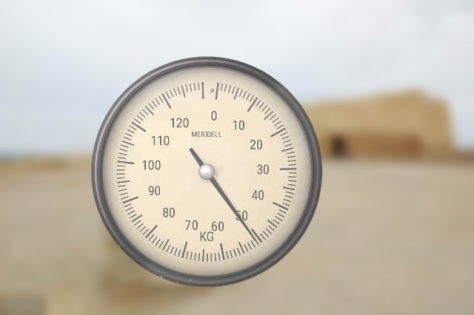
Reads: 51; kg
